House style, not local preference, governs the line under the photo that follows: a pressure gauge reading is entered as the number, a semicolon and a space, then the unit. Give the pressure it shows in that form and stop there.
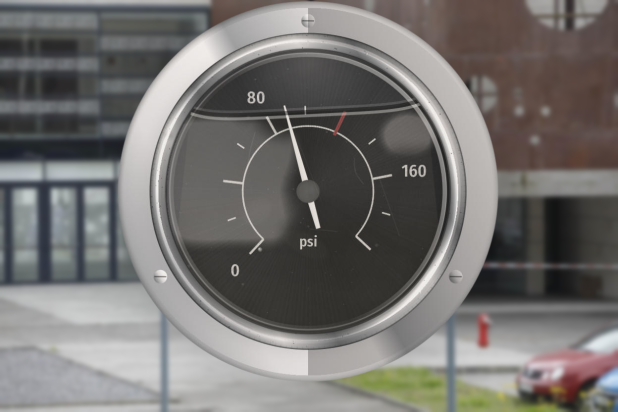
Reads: 90; psi
